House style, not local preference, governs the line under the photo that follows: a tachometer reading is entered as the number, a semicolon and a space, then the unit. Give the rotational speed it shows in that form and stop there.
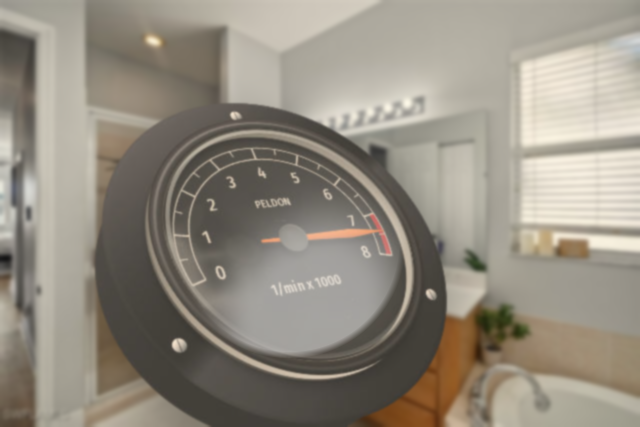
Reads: 7500; rpm
